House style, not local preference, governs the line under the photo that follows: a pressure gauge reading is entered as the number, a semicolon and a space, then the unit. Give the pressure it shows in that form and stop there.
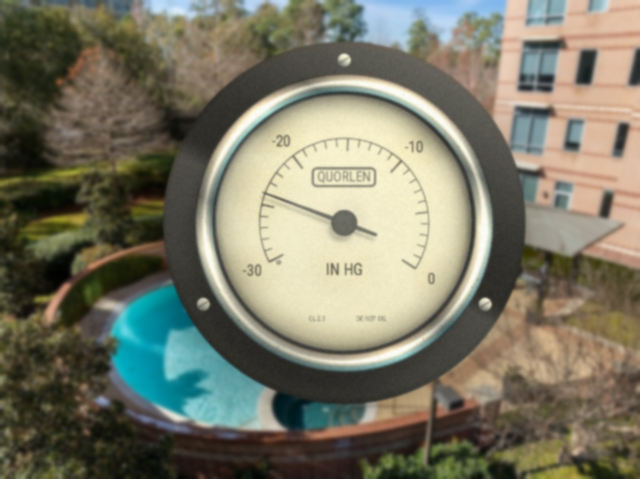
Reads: -24; inHg
